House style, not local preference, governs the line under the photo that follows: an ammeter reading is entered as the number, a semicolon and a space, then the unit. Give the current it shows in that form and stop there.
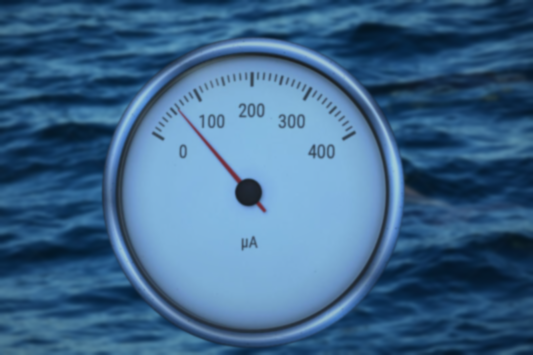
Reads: 60; µA
